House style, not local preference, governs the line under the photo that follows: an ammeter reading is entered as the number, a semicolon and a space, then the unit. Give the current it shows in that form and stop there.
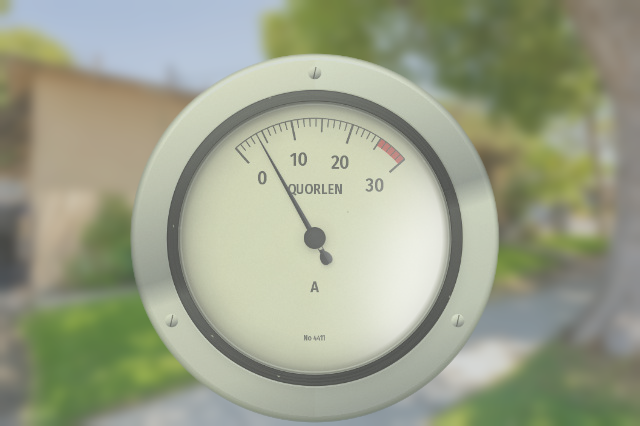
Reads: 4; A
